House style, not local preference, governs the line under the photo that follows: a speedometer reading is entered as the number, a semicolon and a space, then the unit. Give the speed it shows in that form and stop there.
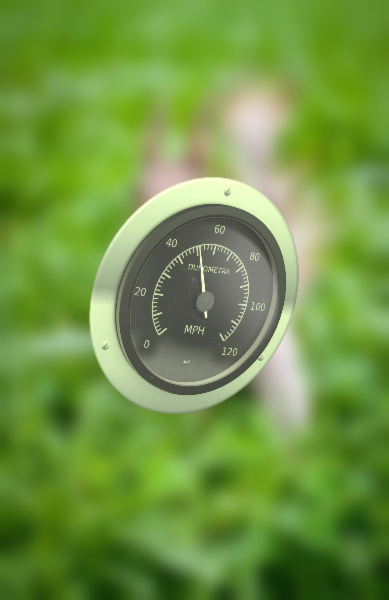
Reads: 50; mph
